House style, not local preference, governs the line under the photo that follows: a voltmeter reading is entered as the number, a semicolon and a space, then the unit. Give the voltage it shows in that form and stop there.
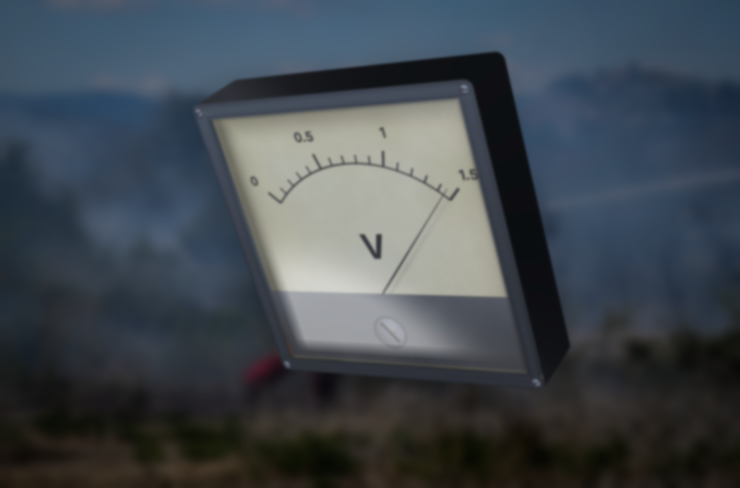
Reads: 1.45; V
